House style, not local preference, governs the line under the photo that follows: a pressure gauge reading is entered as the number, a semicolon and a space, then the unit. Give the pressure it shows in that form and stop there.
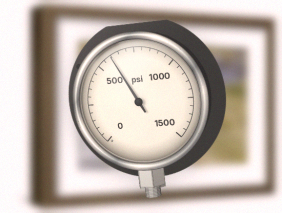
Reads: 600; psi
